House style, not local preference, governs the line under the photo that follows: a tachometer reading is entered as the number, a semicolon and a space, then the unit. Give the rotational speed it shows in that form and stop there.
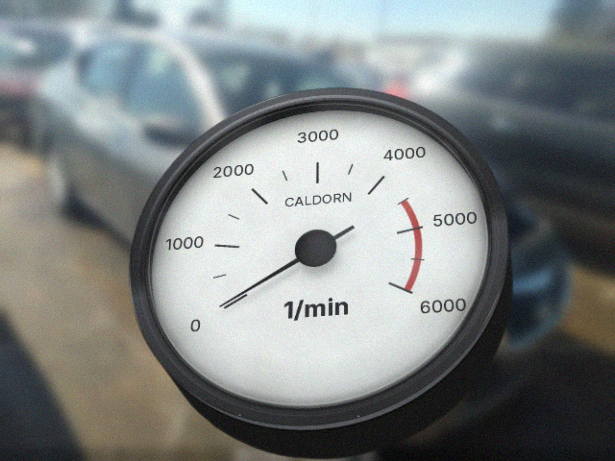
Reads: 0; rpm
